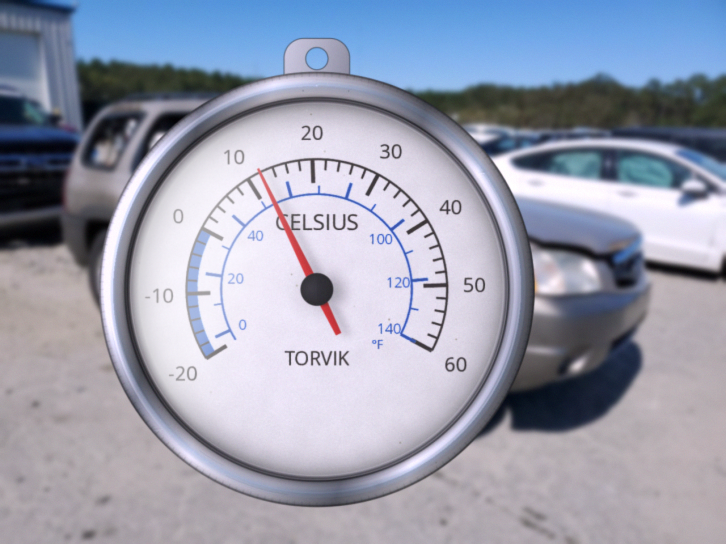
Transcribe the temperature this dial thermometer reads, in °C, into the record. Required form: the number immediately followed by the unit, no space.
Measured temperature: 12°C
